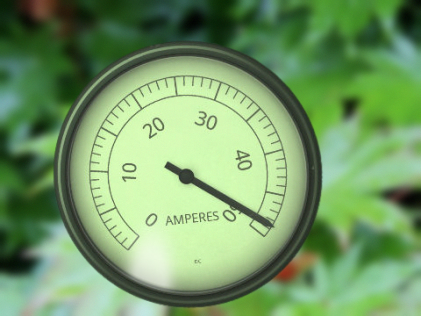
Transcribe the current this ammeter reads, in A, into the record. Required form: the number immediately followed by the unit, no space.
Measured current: 48.5A
